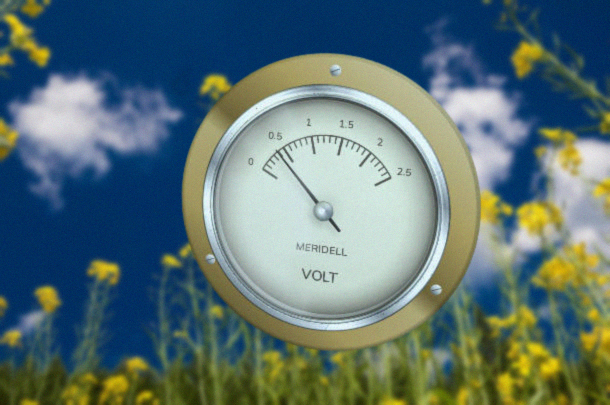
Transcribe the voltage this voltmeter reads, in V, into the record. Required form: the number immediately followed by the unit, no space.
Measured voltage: 0.4V
